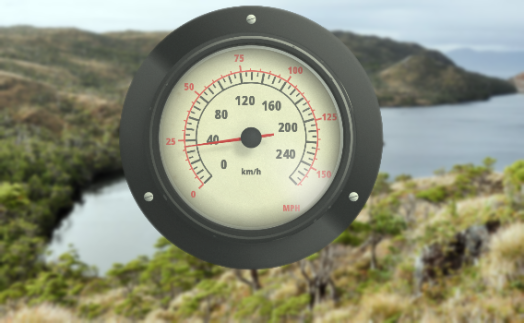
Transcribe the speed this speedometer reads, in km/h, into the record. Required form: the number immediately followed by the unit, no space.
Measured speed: 35km/h
